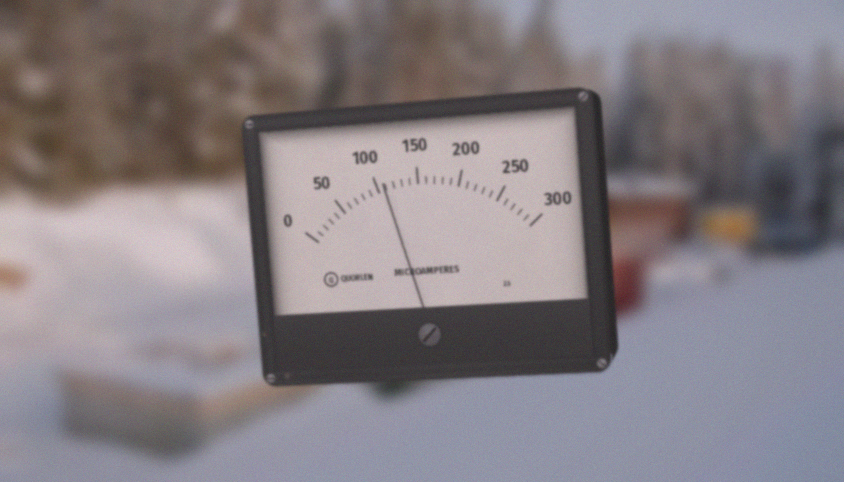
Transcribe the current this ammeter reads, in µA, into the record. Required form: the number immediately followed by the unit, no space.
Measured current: 110µA
